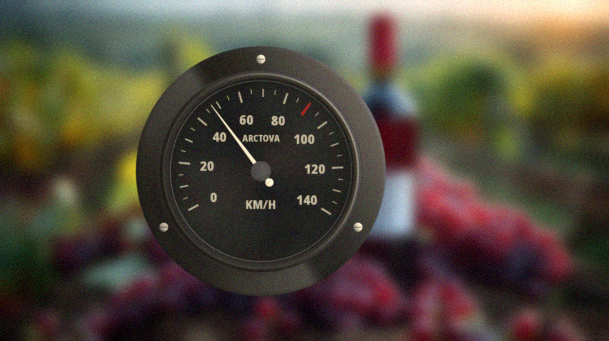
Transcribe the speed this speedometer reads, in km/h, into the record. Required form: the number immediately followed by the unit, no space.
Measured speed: 47.5km/h
